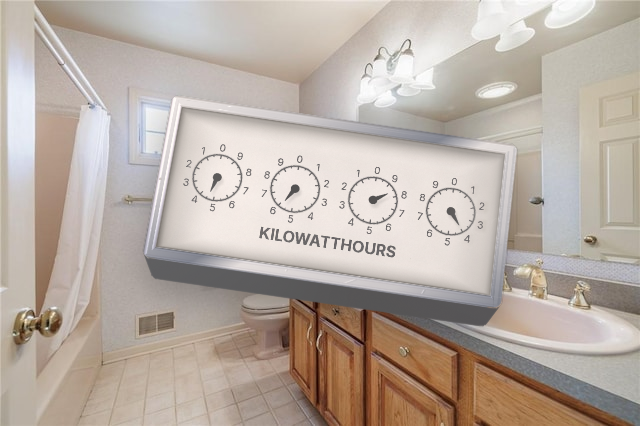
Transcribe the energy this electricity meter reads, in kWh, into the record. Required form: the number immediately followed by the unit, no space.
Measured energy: 4584kWh
